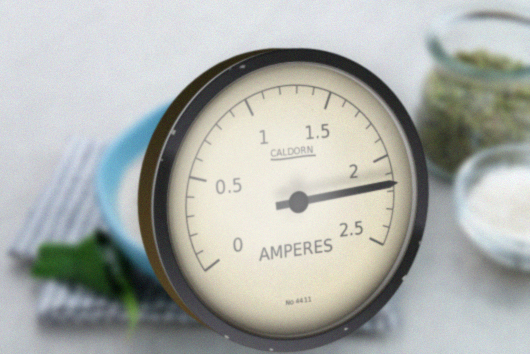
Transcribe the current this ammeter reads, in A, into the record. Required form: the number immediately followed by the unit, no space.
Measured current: 2.15A
